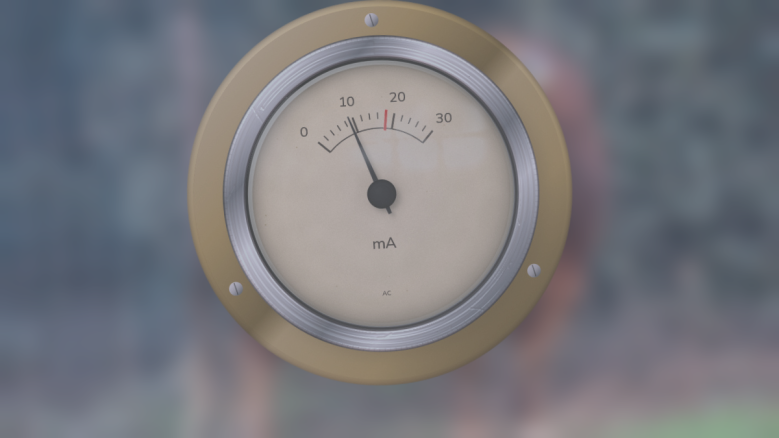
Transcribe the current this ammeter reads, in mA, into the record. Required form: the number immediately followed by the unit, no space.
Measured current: 9mA
